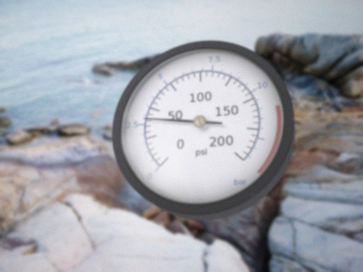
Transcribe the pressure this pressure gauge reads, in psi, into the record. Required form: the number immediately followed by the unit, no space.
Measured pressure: 40psi
